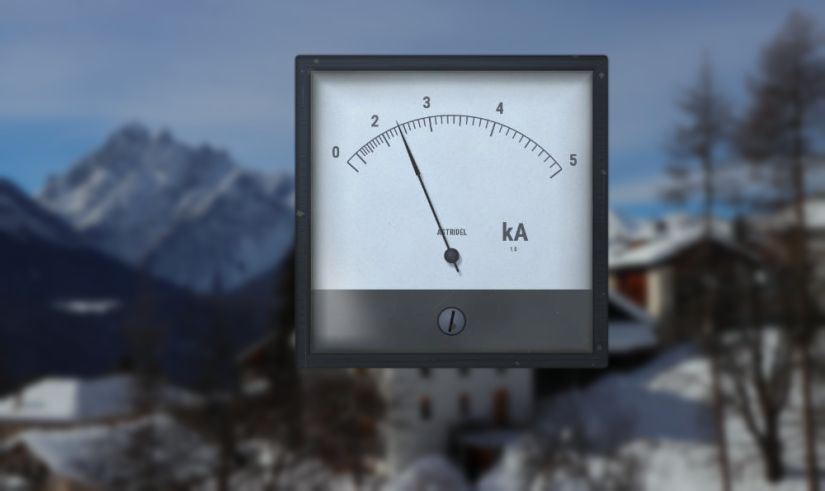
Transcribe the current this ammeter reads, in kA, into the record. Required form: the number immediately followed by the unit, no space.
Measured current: 2.4kA
